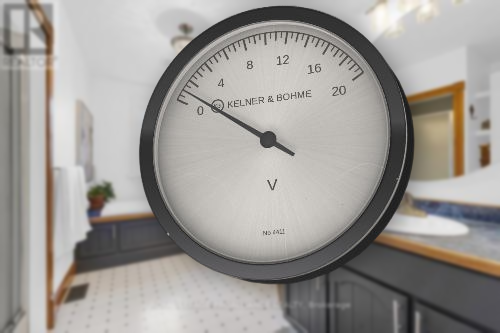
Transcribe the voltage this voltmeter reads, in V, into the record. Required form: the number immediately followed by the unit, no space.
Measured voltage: 1V
